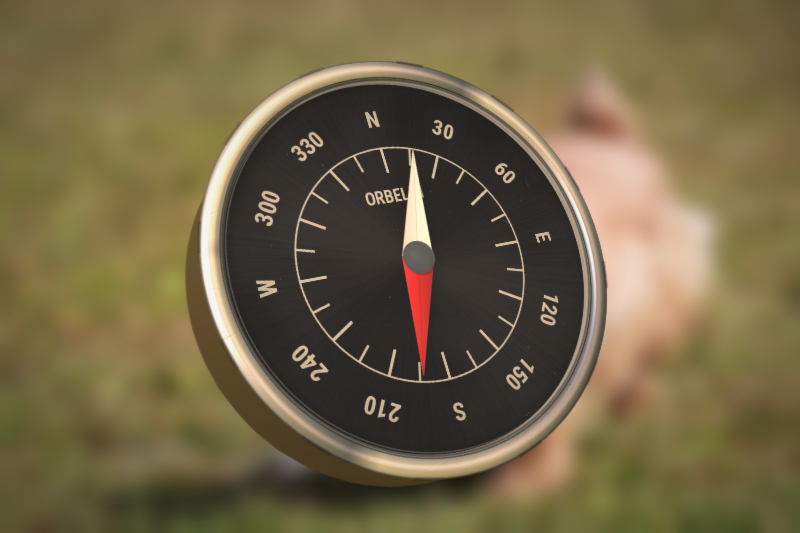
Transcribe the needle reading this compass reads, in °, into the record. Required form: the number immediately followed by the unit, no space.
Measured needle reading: 195°
